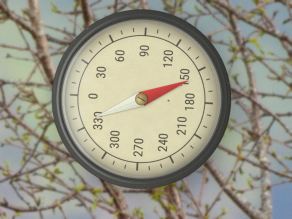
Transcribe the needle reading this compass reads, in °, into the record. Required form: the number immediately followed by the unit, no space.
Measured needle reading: 155°
